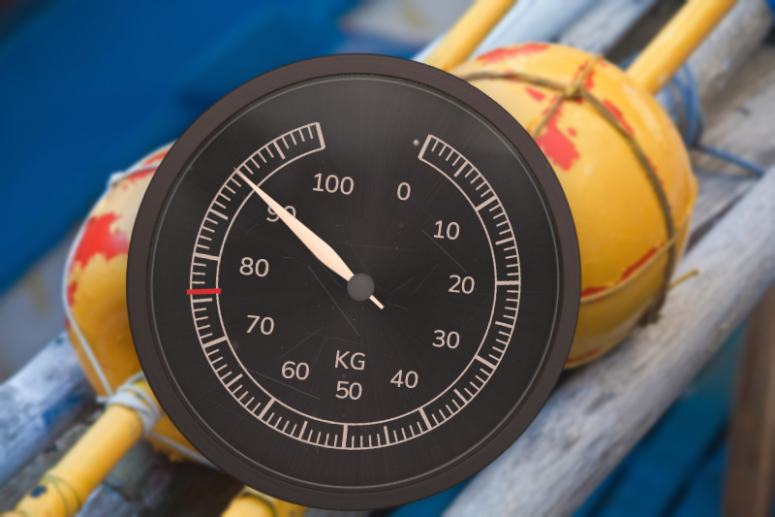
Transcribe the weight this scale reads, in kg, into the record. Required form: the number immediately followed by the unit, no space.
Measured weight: 90kg
